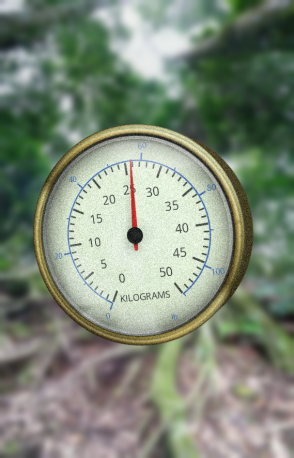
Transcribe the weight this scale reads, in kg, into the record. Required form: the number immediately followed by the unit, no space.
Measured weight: 26kg
